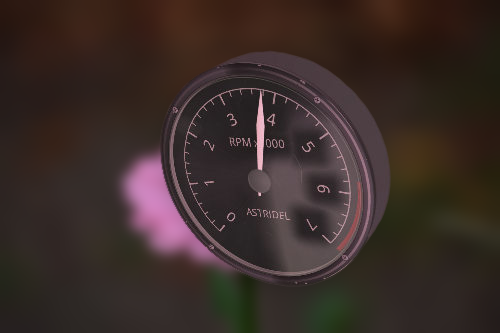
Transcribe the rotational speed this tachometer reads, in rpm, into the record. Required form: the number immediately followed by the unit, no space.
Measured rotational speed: 3800rpm
